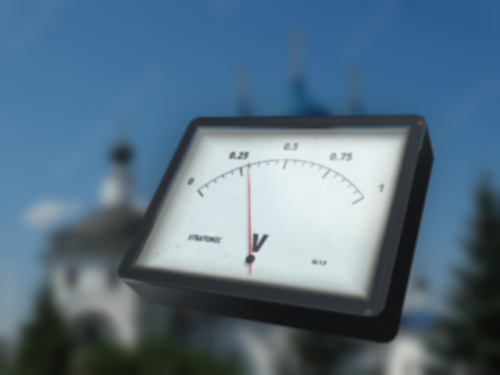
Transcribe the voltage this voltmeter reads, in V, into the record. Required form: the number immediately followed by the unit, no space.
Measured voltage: 0.3V
